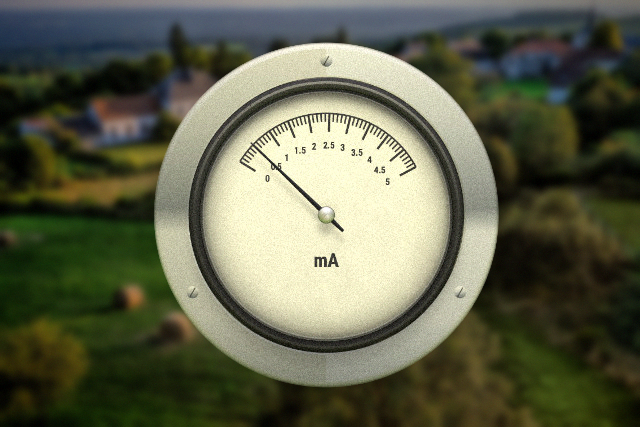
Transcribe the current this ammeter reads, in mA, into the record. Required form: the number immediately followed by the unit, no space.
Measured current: 0.5mA
